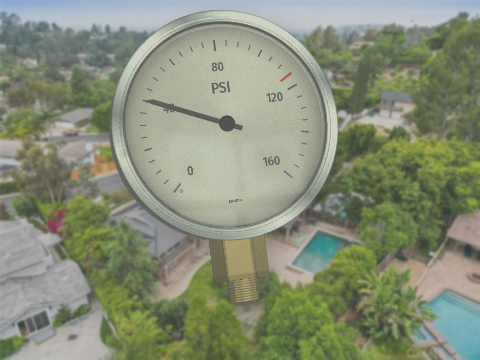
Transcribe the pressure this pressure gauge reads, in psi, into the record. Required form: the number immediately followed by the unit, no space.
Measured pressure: 40psi
